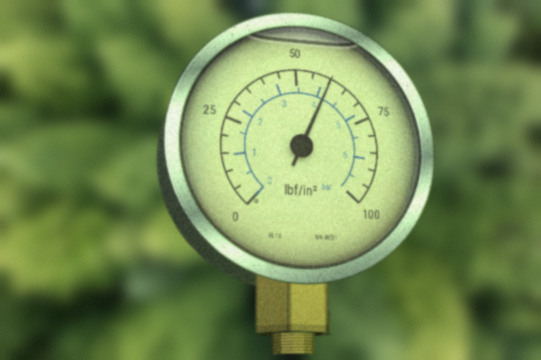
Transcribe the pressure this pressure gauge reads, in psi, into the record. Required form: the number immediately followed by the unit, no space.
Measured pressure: 60psi
